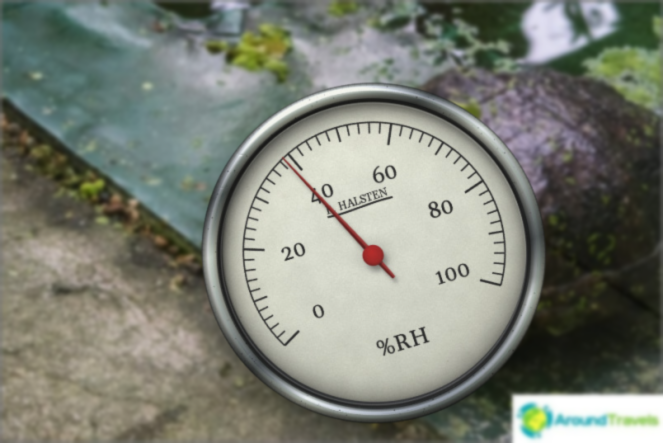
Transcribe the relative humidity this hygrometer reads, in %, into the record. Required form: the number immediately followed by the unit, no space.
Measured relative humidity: 39%
